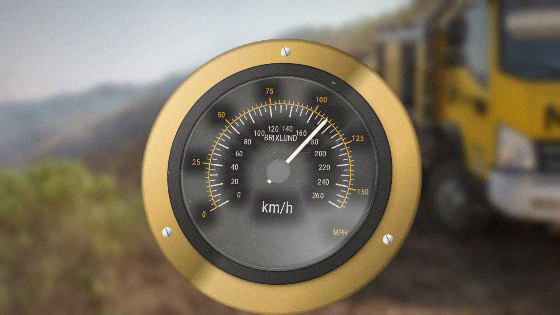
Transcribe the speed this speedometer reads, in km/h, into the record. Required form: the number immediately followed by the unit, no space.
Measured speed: 175km/h
